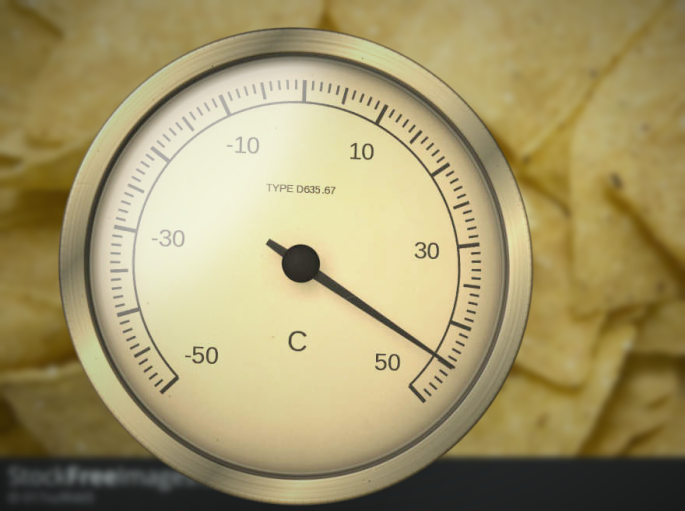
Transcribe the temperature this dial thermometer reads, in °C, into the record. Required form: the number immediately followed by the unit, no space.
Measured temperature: 45°C
